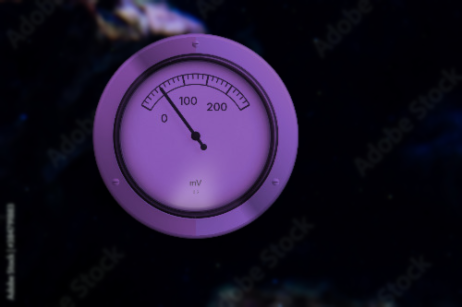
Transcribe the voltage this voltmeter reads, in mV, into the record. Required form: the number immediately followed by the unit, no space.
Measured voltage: 50mV
